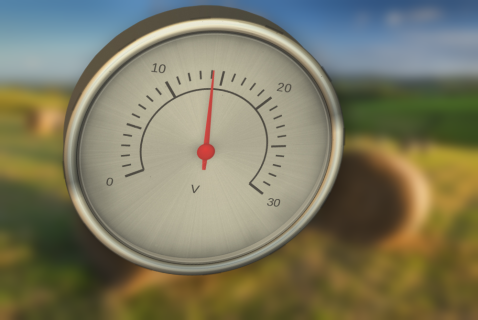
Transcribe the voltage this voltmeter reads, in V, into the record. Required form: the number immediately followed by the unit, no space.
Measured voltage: 14V
